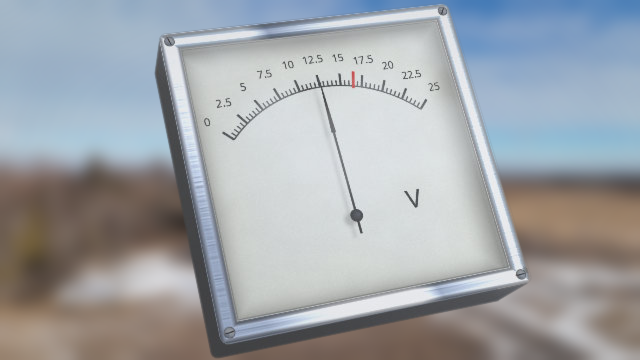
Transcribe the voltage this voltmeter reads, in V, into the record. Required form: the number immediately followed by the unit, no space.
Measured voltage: 12.5V
